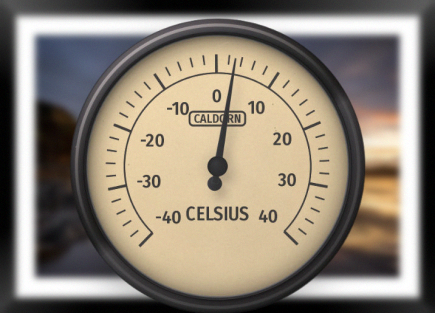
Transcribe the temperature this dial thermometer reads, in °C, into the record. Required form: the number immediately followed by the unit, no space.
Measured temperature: 3°C
